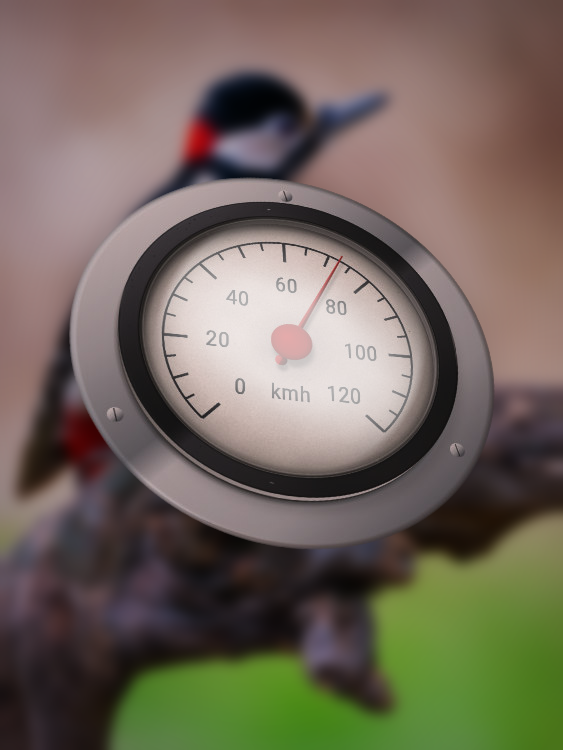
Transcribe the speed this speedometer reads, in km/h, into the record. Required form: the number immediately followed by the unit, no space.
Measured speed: 72.5km/h
